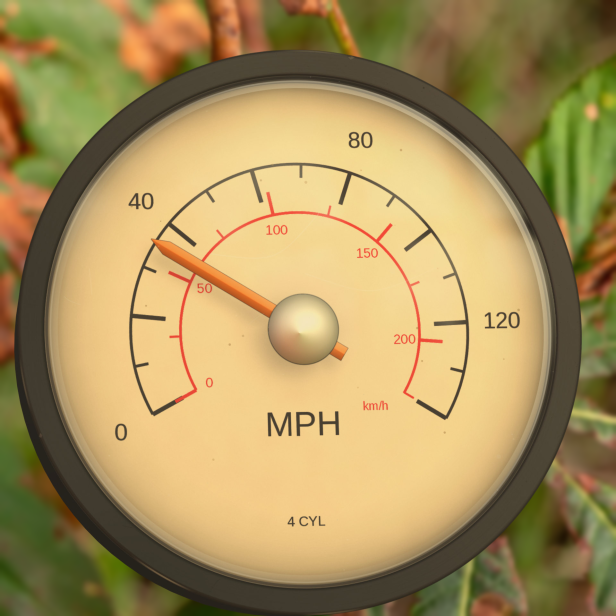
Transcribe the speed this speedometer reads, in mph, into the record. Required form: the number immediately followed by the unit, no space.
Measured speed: 35mph
